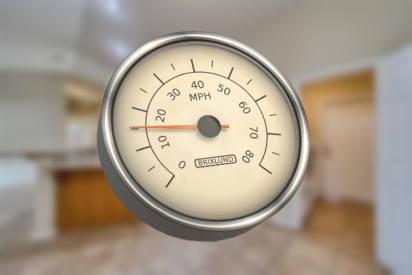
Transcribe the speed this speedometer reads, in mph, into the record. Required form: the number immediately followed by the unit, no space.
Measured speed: 15mph
